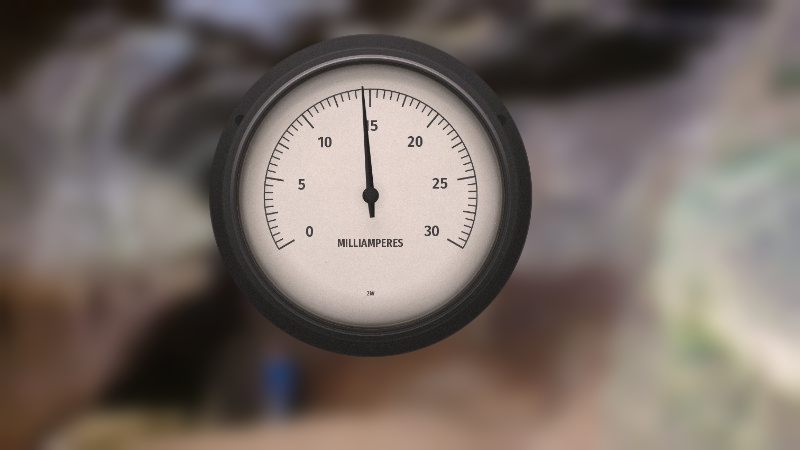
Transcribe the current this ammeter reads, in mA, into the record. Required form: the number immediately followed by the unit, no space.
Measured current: 14.5mA
